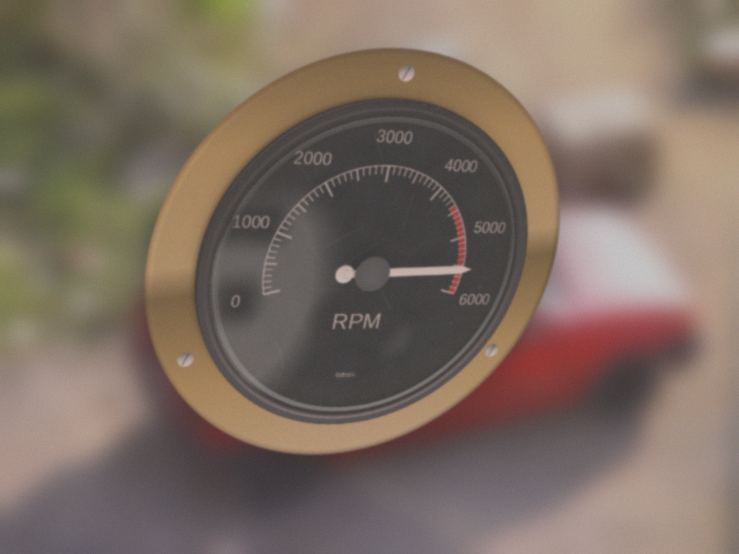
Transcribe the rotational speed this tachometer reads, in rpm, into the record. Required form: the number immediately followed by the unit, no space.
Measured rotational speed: 5500rpm
